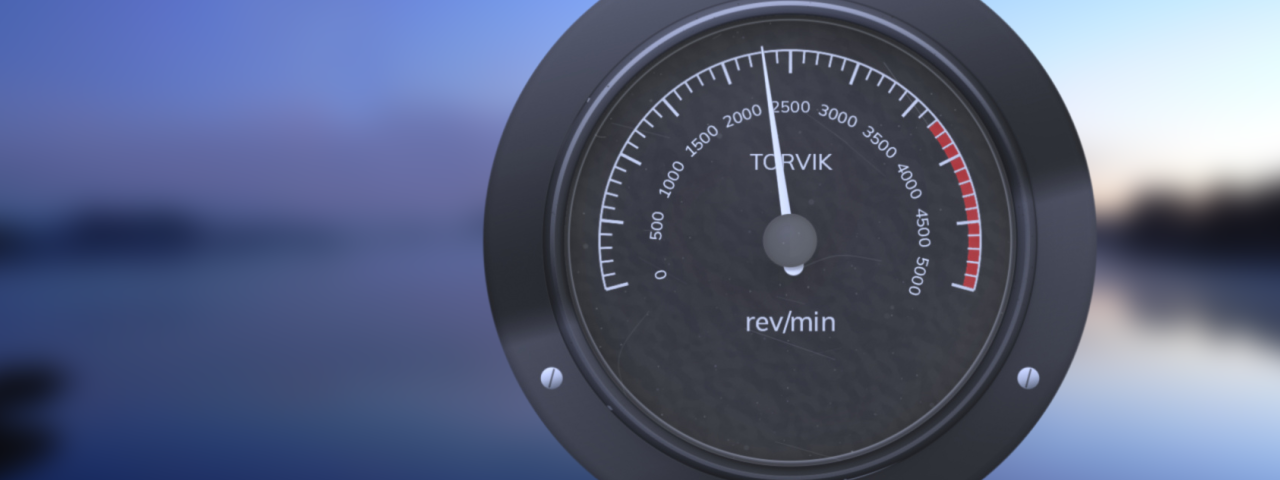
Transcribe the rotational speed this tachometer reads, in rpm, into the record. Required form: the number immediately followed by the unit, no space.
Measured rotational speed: 2300rpm
